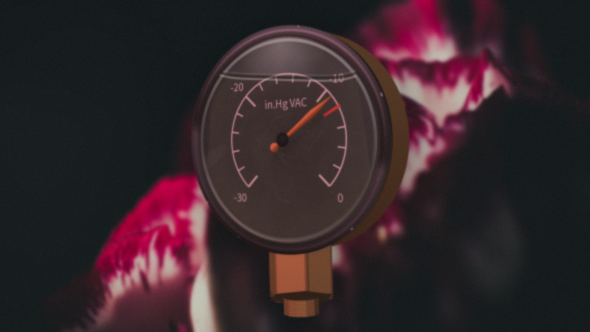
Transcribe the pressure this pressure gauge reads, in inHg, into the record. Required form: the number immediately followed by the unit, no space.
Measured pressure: -9inHg
